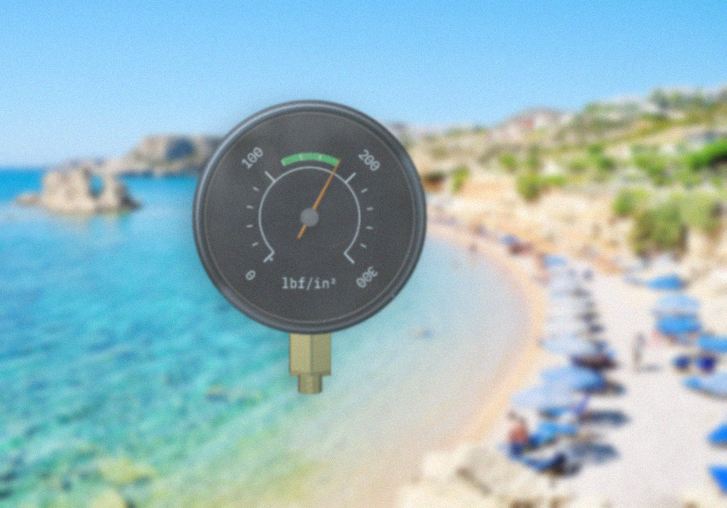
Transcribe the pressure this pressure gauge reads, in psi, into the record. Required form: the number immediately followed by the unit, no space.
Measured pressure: 180psi
